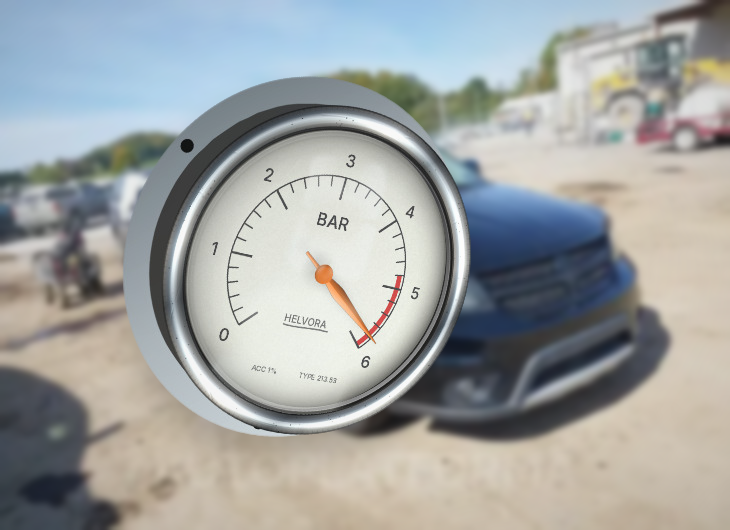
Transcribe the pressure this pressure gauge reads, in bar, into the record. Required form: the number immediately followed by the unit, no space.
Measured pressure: 5.8bar
